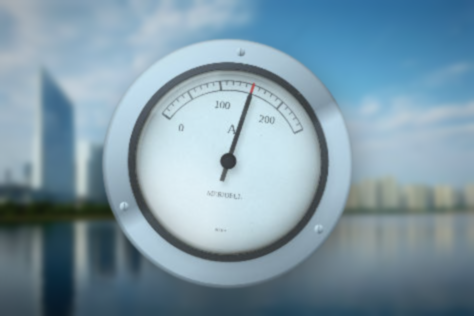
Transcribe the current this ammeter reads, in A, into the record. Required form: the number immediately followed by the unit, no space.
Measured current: 150A
